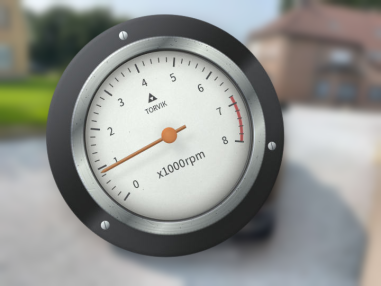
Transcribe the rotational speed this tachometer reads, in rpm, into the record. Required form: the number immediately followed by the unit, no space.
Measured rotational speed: 900rpm
